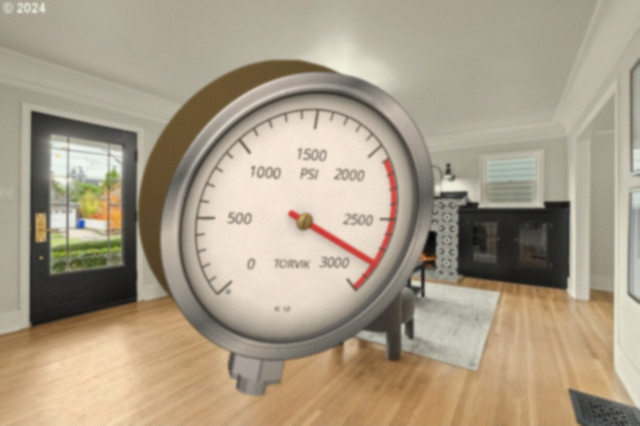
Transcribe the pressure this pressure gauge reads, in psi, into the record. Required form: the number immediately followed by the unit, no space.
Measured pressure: 2800psi
